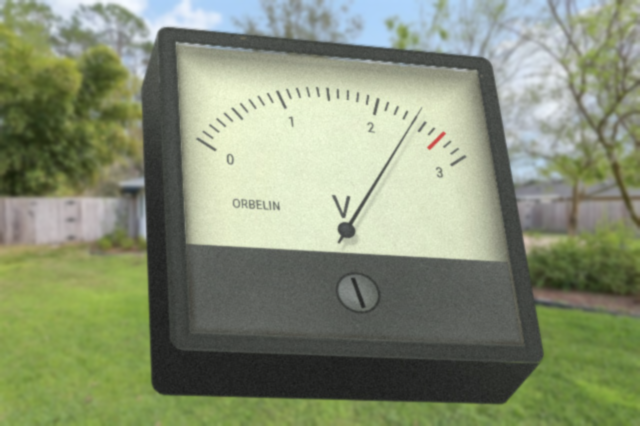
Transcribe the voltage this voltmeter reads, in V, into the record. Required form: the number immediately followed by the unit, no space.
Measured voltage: 2.4V
